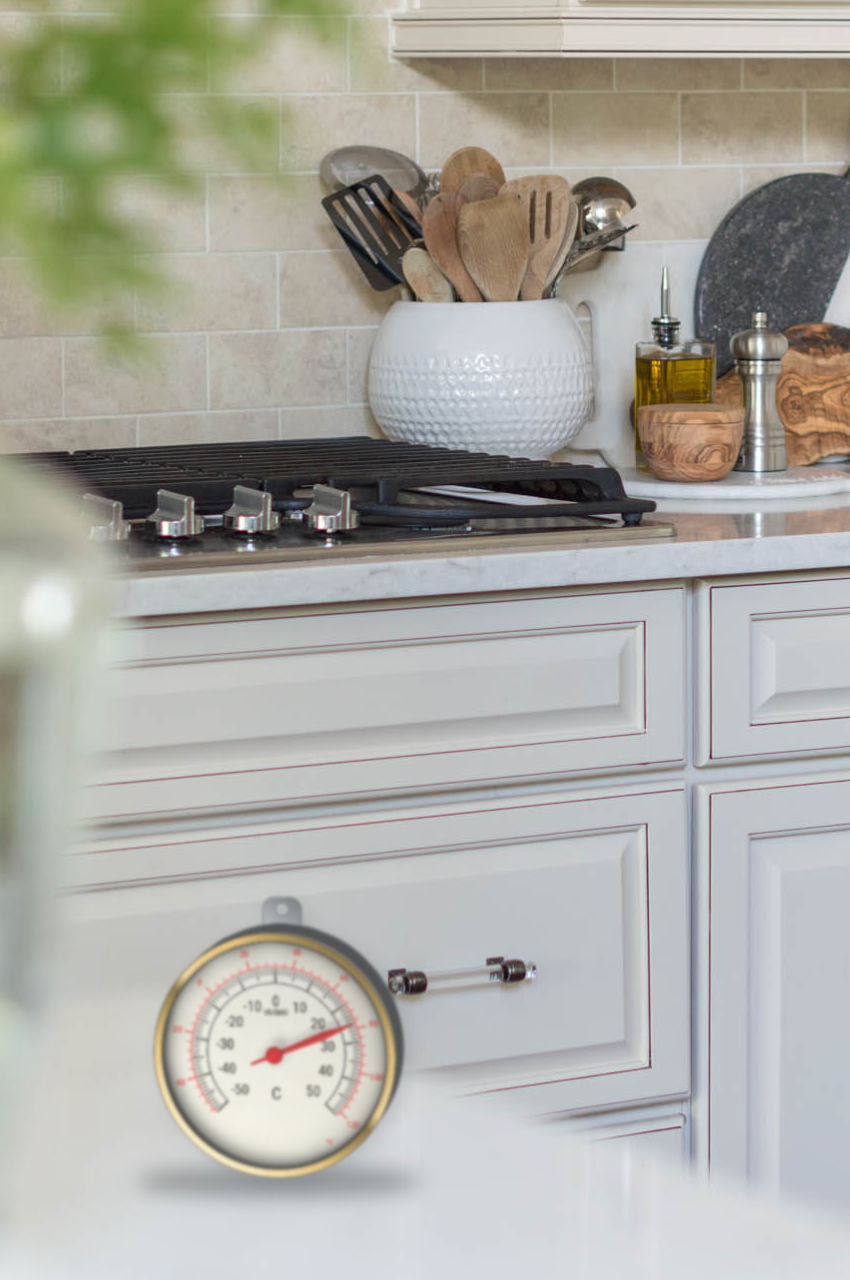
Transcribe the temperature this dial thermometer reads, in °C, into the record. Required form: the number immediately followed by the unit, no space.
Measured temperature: 25°C
